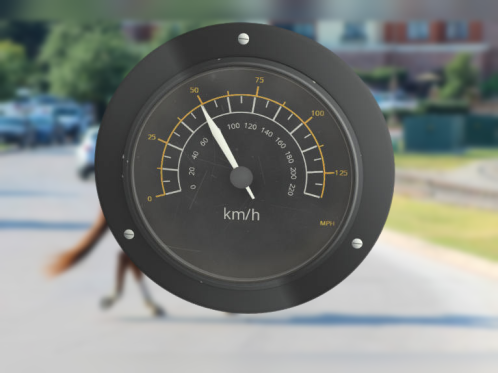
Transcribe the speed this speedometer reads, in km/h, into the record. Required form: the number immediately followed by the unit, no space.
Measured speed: 80km/h
